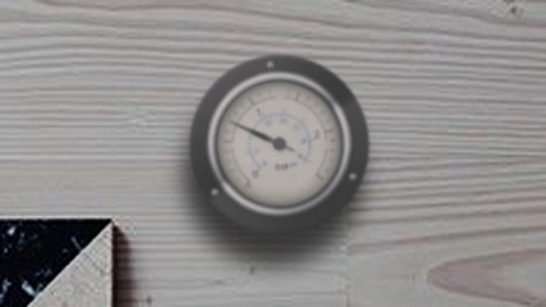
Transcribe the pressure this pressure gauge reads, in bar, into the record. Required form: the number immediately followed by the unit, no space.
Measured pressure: 0.7bar
